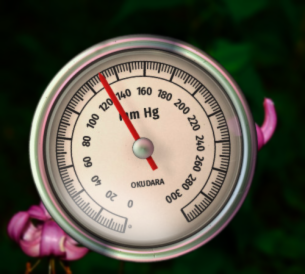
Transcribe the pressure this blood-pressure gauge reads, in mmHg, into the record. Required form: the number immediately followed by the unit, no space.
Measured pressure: 130mmHg
